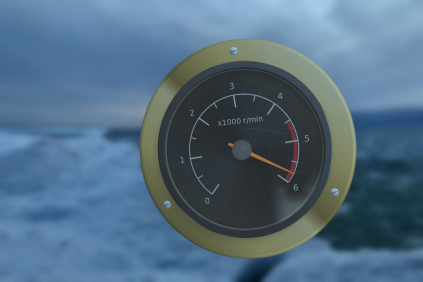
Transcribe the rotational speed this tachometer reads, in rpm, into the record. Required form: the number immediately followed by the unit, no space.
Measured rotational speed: 5750rpm
